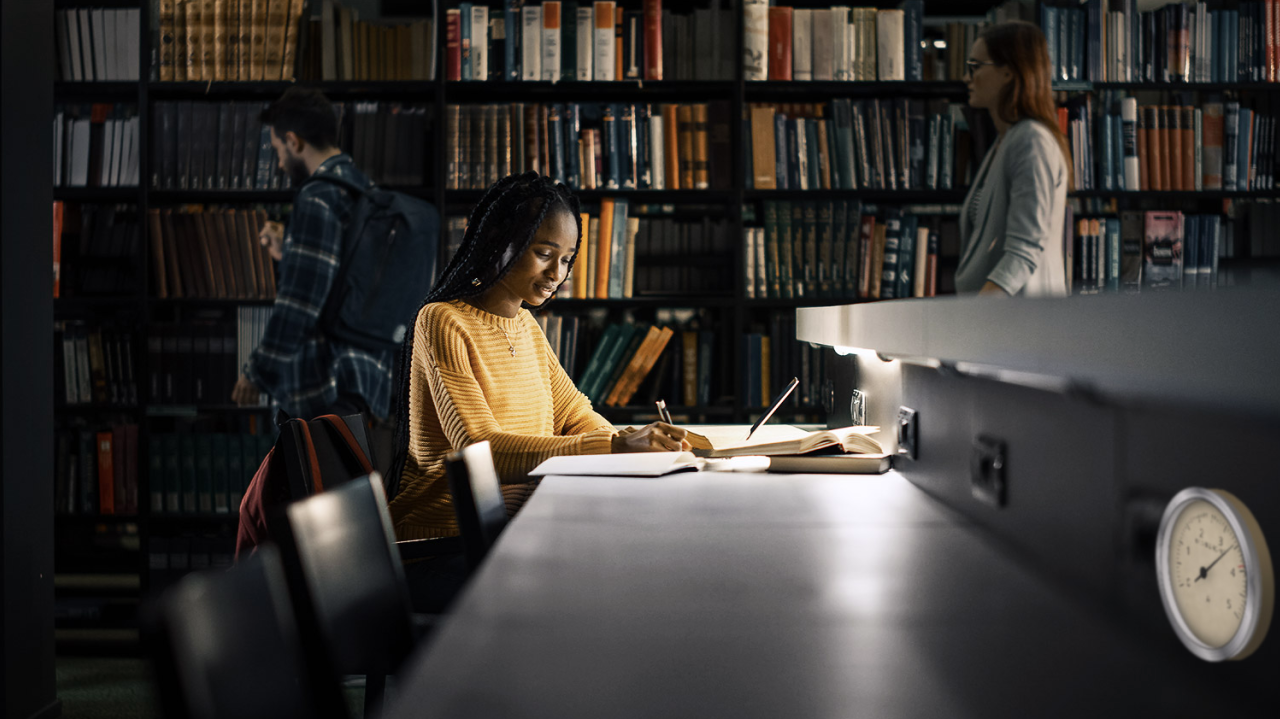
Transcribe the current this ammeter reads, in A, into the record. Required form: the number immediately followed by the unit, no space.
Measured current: 3.5A
